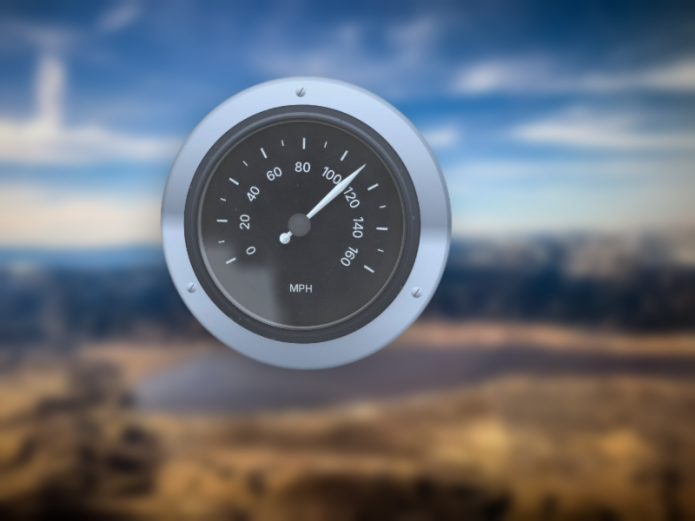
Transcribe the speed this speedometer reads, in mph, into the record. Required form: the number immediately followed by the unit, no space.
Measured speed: 110mph
